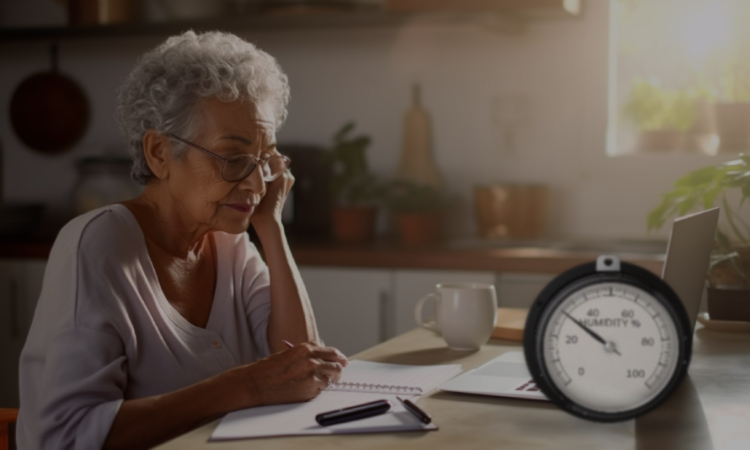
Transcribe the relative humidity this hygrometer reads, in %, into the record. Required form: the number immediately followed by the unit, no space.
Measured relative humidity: 30%
